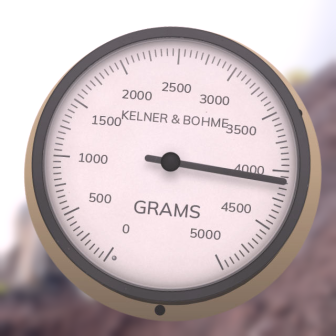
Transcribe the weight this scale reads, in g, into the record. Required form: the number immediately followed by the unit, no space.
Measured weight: 4100g
